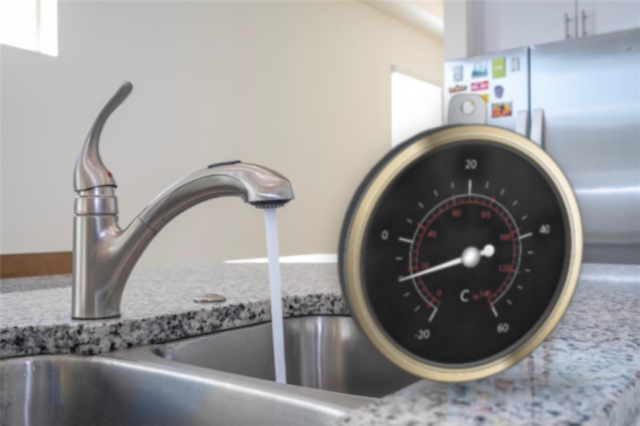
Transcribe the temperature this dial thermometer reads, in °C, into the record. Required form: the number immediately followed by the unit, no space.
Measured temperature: -8°C
